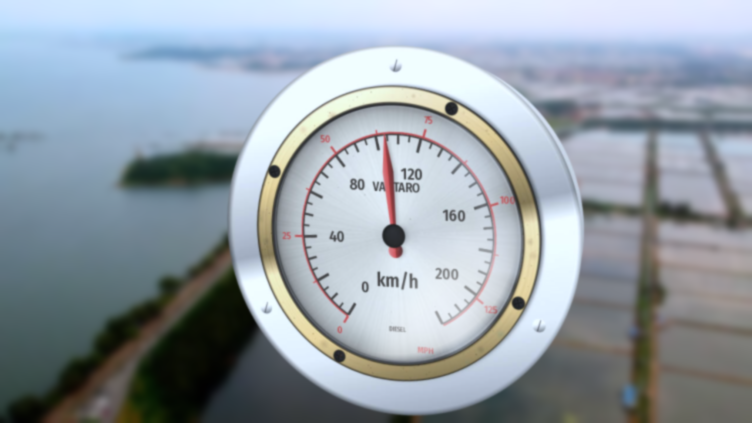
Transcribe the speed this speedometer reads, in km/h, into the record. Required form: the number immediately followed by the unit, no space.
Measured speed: 105km/h
